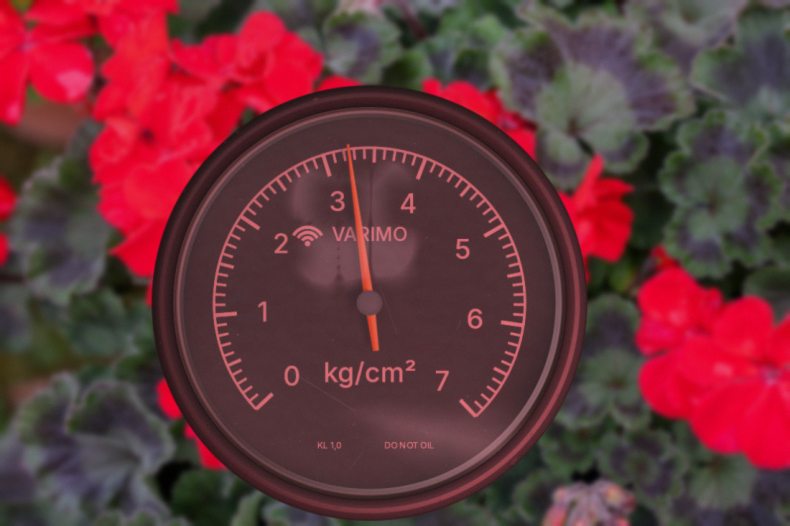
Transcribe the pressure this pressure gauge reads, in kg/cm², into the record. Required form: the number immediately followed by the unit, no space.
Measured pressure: 3.25kg/cm²
